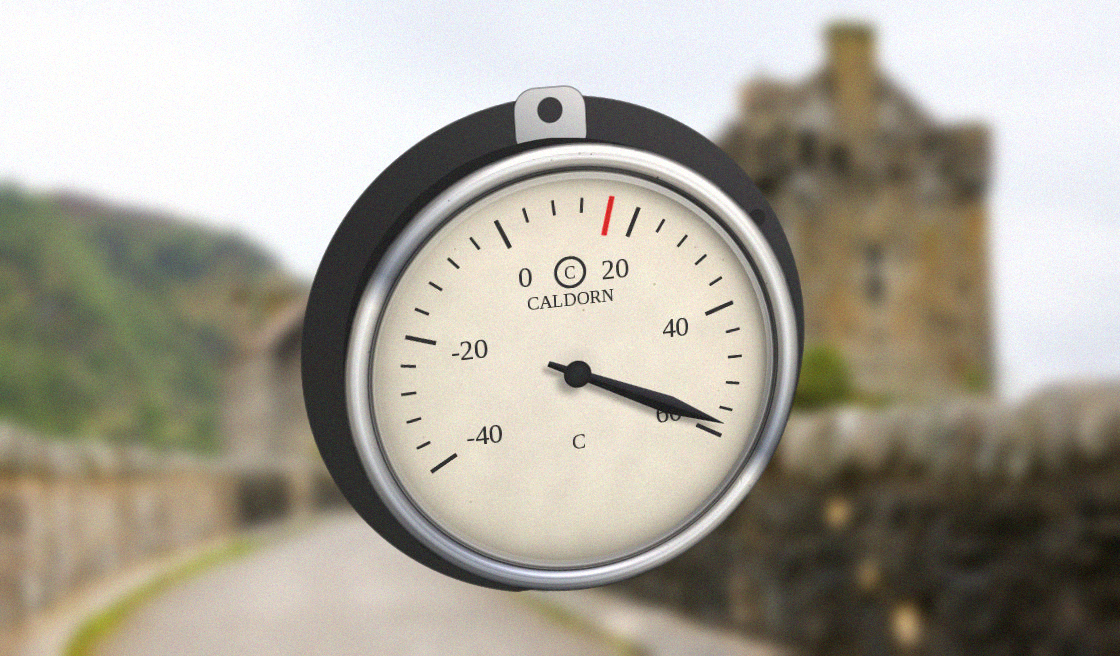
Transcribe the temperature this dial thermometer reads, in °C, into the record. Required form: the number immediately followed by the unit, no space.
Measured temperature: 58°C
